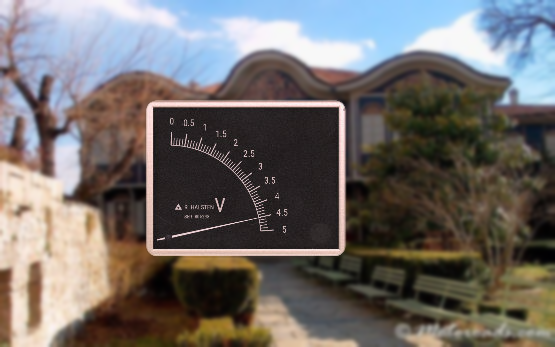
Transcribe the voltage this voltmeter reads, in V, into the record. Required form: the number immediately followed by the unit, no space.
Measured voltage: 4.5V
